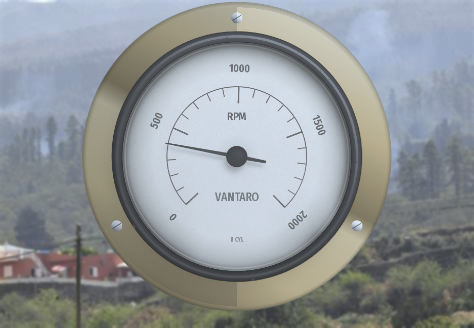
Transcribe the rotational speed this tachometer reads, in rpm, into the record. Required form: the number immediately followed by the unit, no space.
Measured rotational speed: 400rpm
